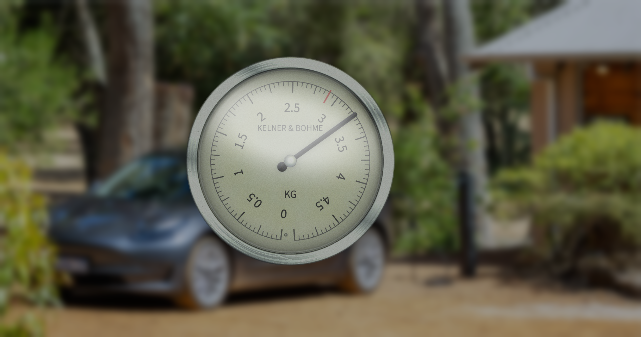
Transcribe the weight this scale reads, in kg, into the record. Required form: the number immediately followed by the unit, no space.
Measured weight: 3.25kg
